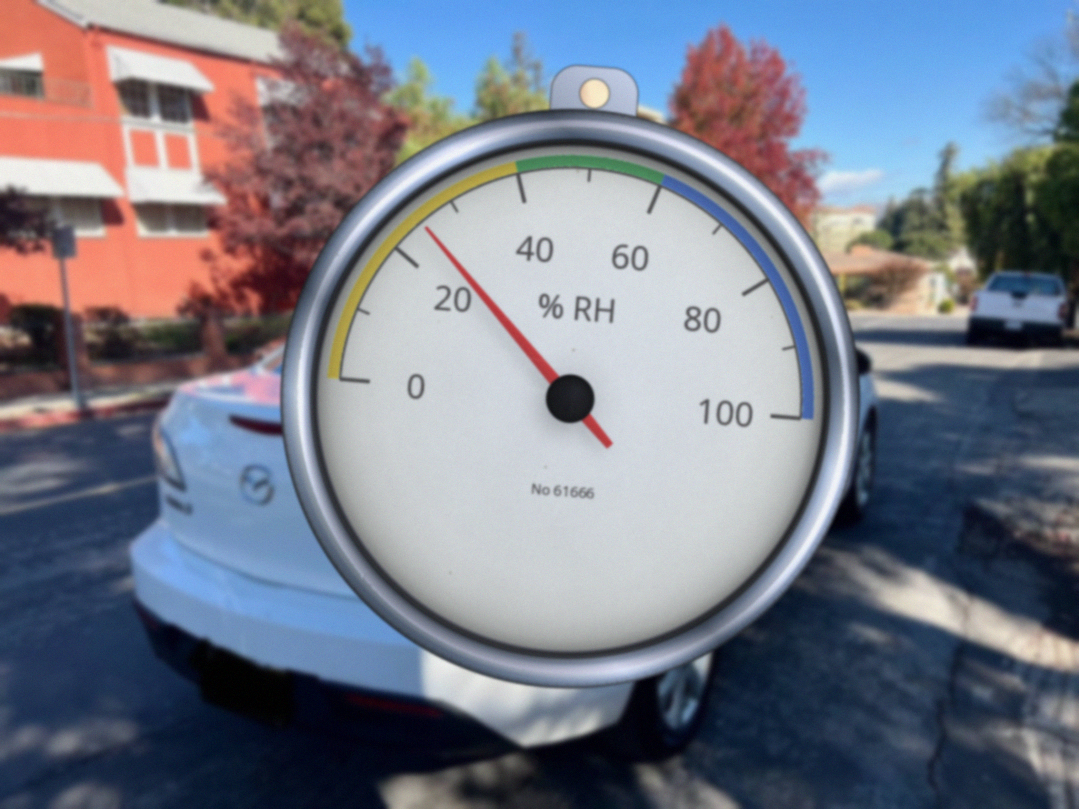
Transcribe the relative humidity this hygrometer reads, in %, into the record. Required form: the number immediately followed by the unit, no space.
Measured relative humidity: 25%
